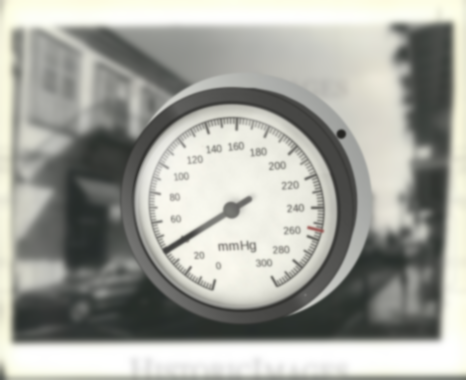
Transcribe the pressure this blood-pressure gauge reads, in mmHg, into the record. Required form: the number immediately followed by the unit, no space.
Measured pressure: 40mmHg
